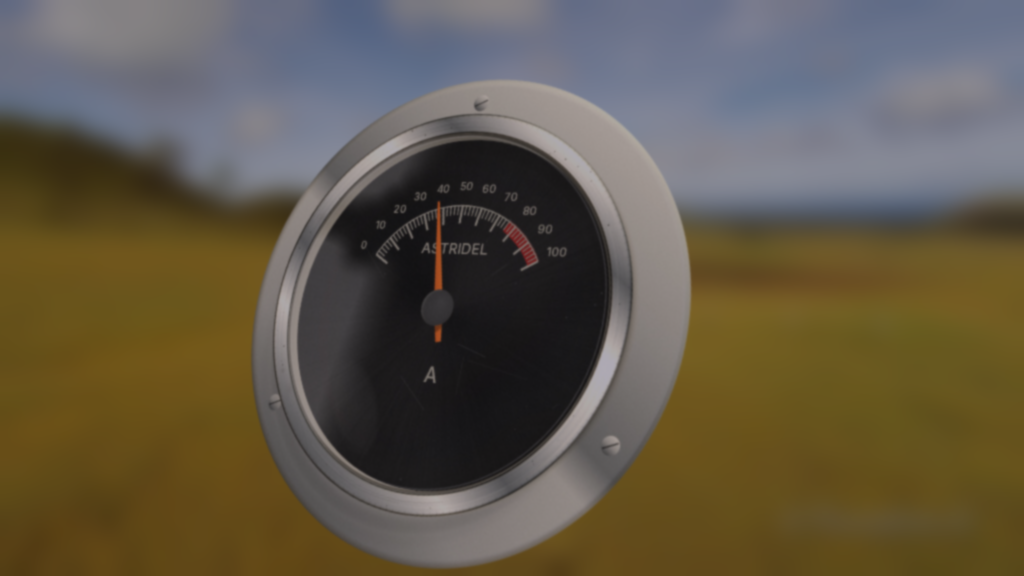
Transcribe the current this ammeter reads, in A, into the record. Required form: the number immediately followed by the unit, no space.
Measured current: 40A
